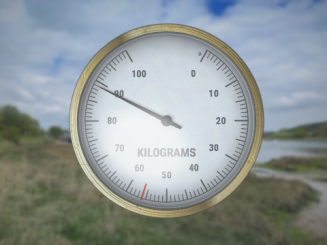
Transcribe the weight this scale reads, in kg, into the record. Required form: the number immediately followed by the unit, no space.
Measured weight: 89kg
